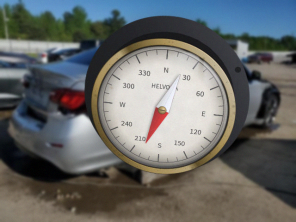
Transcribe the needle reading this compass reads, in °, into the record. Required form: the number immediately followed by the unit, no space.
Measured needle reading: 200°
